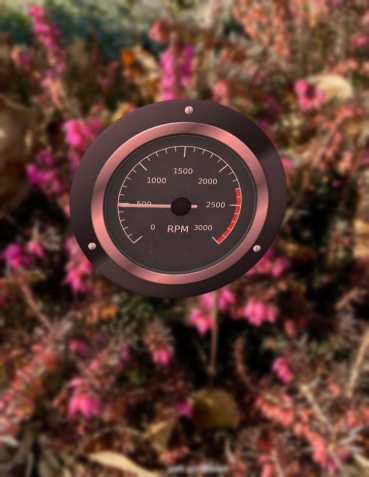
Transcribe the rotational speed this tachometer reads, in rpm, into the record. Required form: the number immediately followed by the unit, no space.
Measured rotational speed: 500rpm
